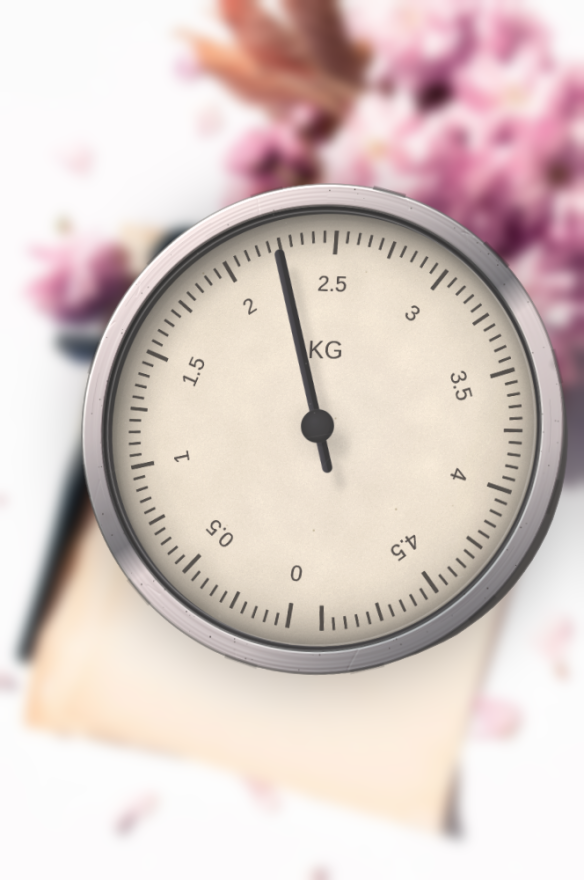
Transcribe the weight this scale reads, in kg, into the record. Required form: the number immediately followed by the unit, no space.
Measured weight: 2.25kg
